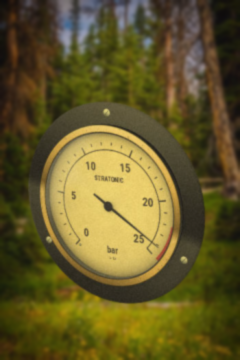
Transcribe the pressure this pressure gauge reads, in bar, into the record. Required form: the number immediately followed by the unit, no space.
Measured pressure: 24bar
